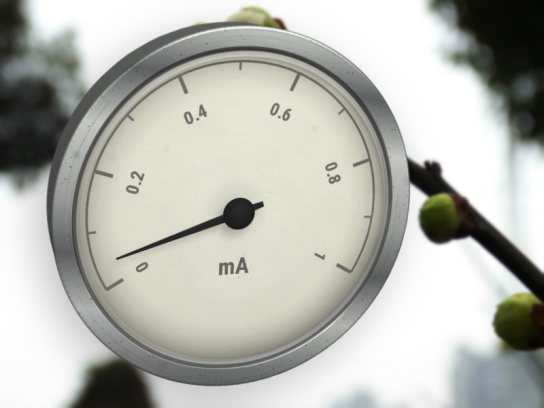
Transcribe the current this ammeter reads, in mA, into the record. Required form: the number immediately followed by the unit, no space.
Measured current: 0.05mA
